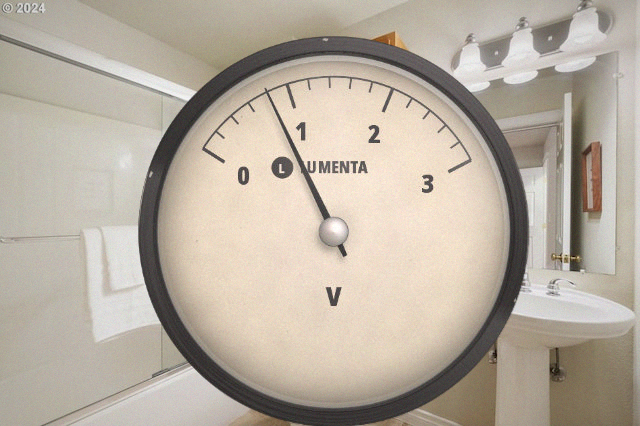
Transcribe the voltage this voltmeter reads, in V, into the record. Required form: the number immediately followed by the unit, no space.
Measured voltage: 0.8V
